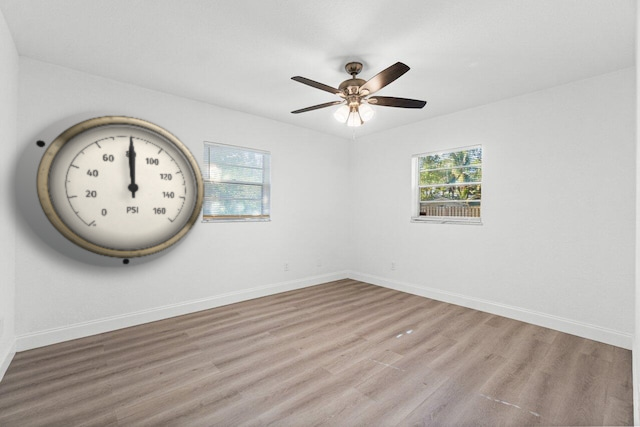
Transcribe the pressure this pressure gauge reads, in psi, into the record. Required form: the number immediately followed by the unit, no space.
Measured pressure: 80psi
